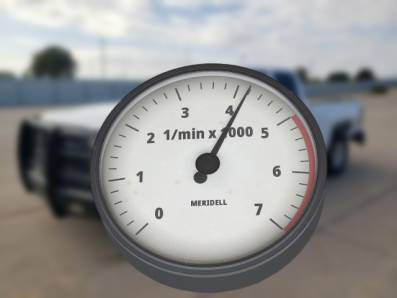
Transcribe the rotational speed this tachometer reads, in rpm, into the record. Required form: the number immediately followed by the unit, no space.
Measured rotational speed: 4200rpm
